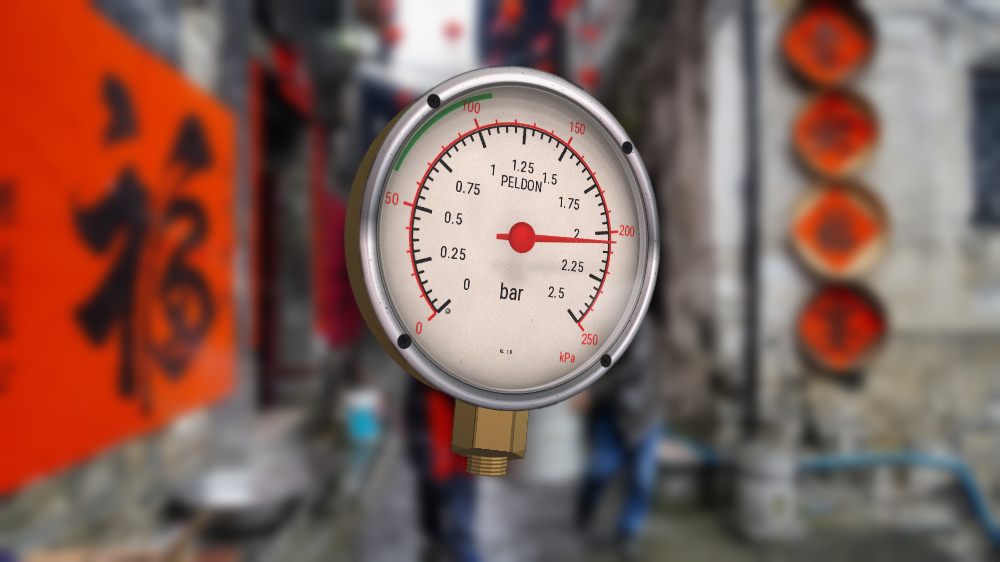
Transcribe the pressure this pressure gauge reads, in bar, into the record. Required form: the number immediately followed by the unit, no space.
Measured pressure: 2.05bar
